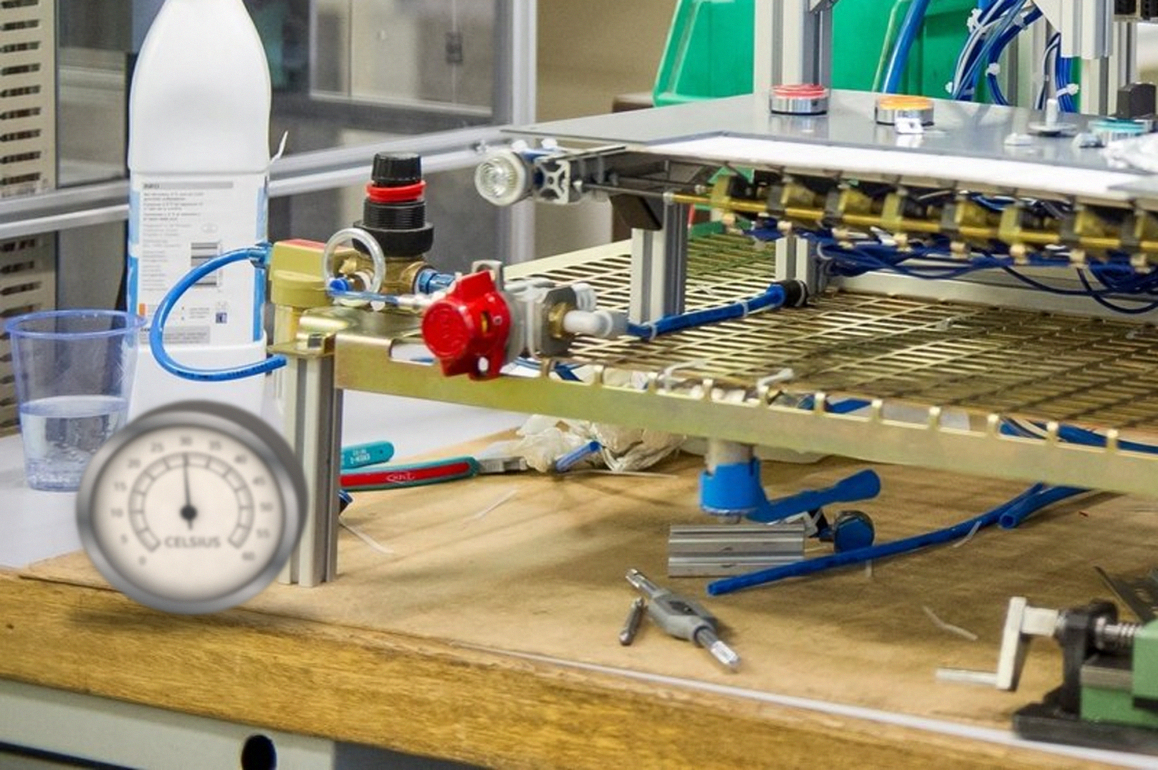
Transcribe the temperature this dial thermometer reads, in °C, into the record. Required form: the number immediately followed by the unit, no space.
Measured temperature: 30°C
